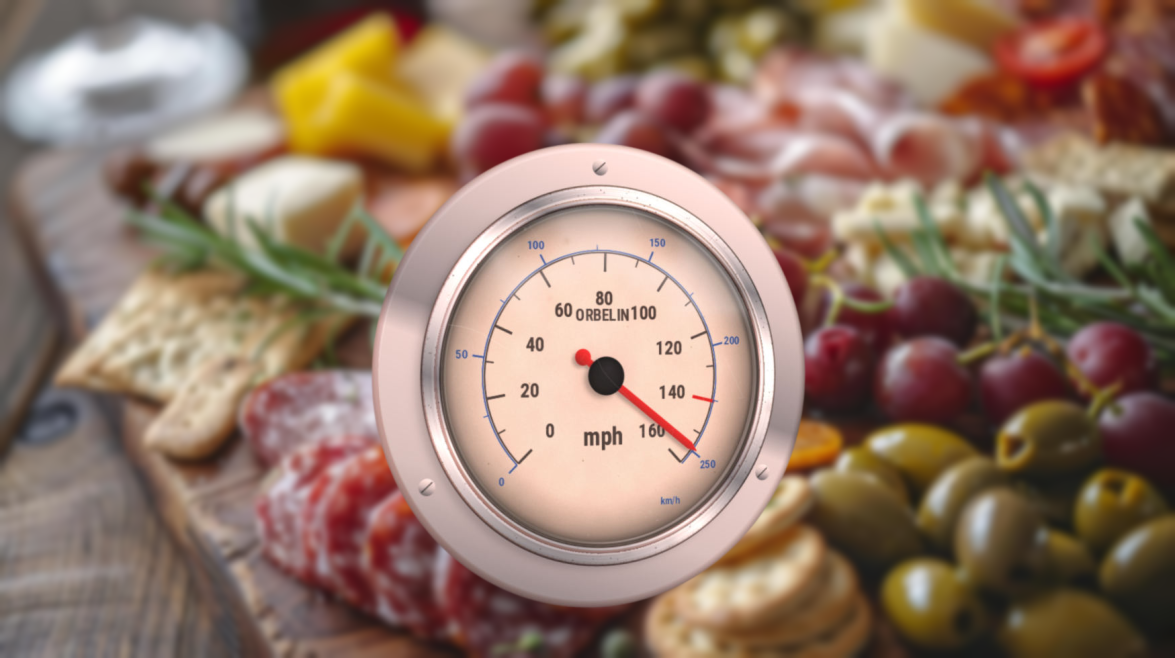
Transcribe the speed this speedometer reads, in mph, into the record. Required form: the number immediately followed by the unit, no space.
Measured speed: 155mph
